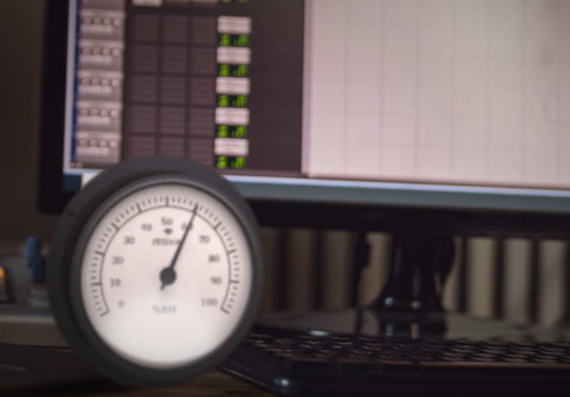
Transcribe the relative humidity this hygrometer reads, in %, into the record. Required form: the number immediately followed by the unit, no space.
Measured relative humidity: 60%
